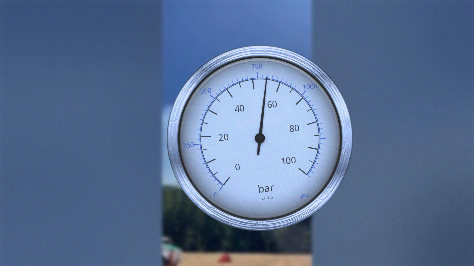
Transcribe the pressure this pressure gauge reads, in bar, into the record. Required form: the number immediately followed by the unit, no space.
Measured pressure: 55bar
